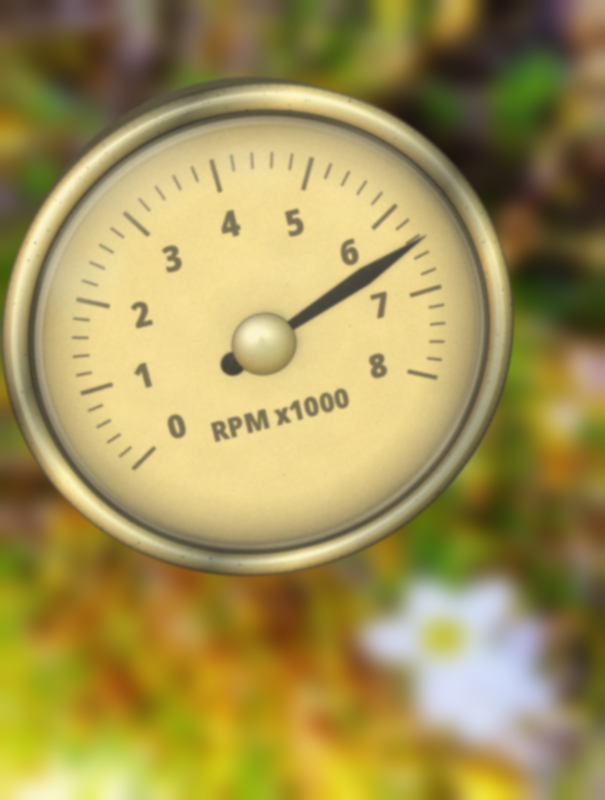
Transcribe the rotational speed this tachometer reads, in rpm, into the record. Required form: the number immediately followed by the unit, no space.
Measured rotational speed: 6400rpm
